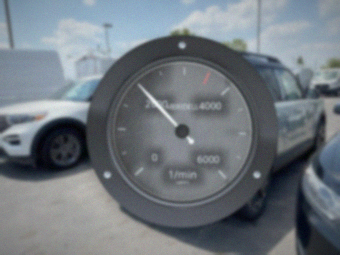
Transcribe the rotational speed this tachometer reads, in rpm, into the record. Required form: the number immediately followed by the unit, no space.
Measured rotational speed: 2000rpm
